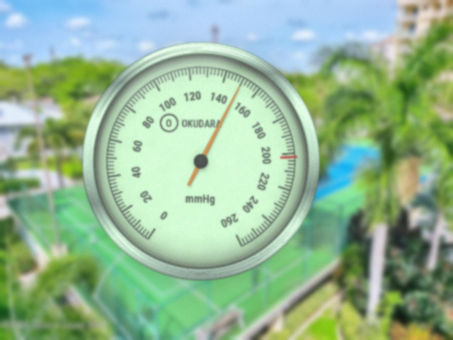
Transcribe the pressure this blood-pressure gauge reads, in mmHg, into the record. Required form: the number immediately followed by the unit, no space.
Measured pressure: 150mmHg
